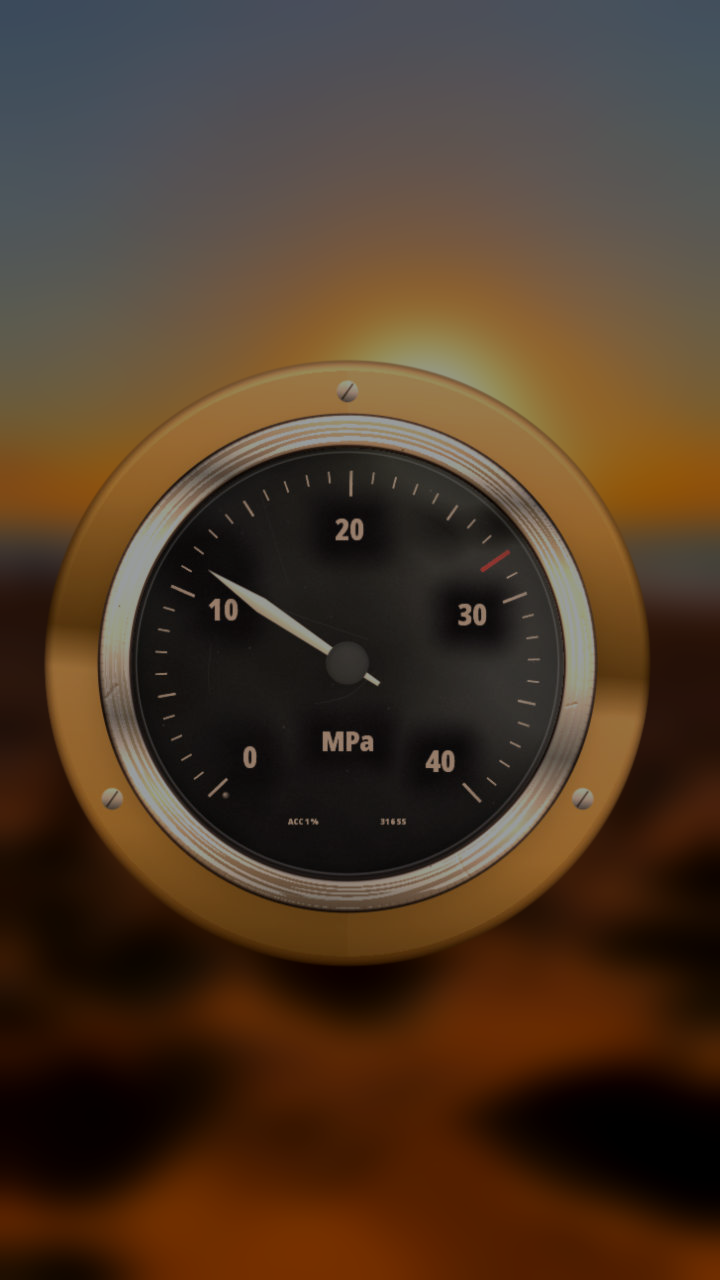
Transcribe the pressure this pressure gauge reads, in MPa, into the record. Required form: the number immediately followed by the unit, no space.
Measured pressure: 11.5MPa
